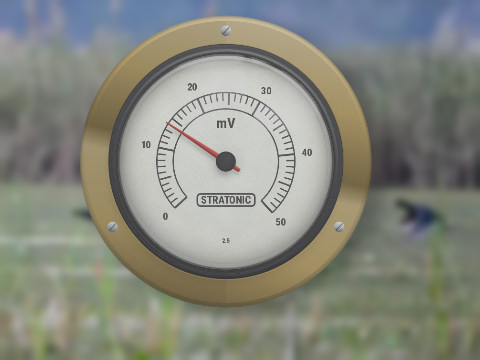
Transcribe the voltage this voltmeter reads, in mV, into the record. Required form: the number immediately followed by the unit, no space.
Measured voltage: 14mV
